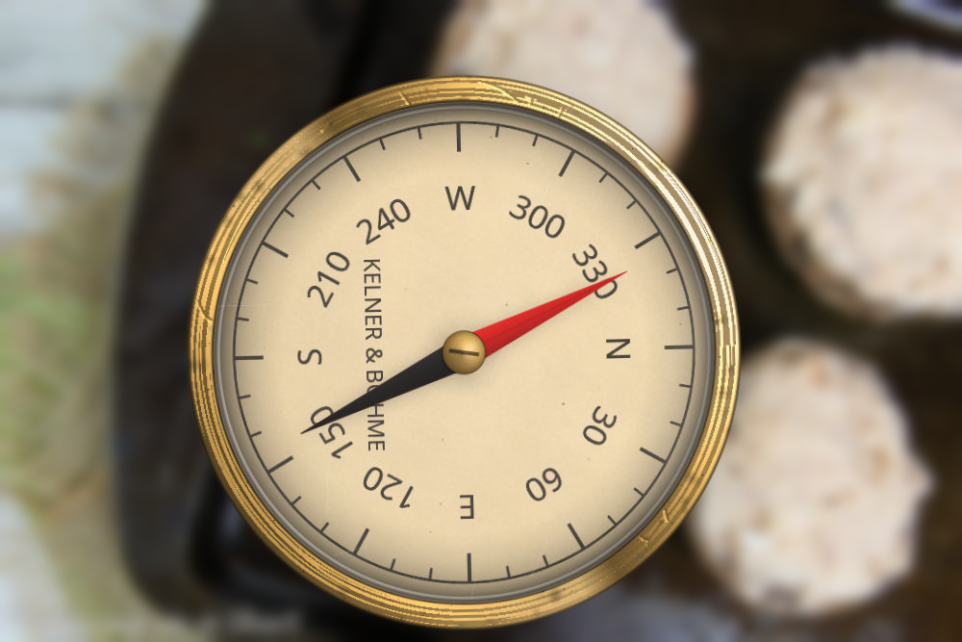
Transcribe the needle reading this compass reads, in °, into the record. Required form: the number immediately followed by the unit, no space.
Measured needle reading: 335°
